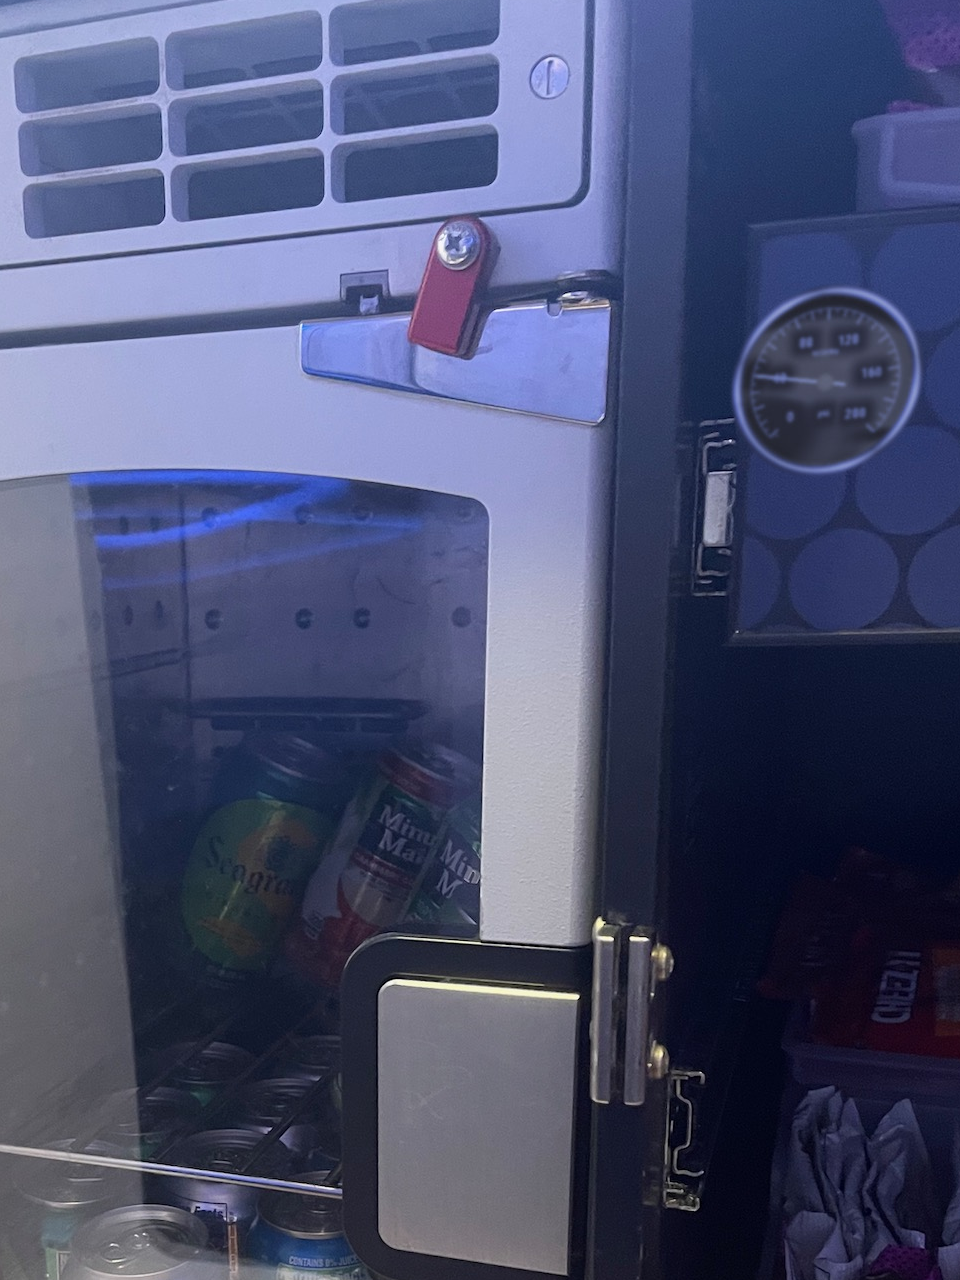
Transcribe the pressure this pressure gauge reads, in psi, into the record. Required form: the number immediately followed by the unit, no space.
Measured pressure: 40psi
